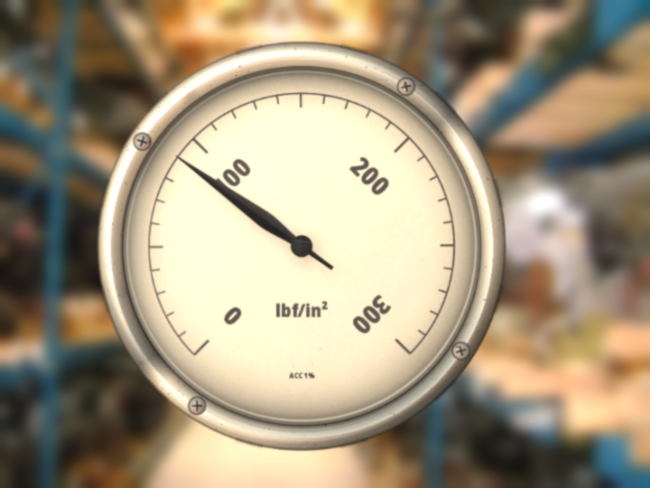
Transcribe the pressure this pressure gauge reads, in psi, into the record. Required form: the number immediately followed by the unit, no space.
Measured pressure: 90psi
